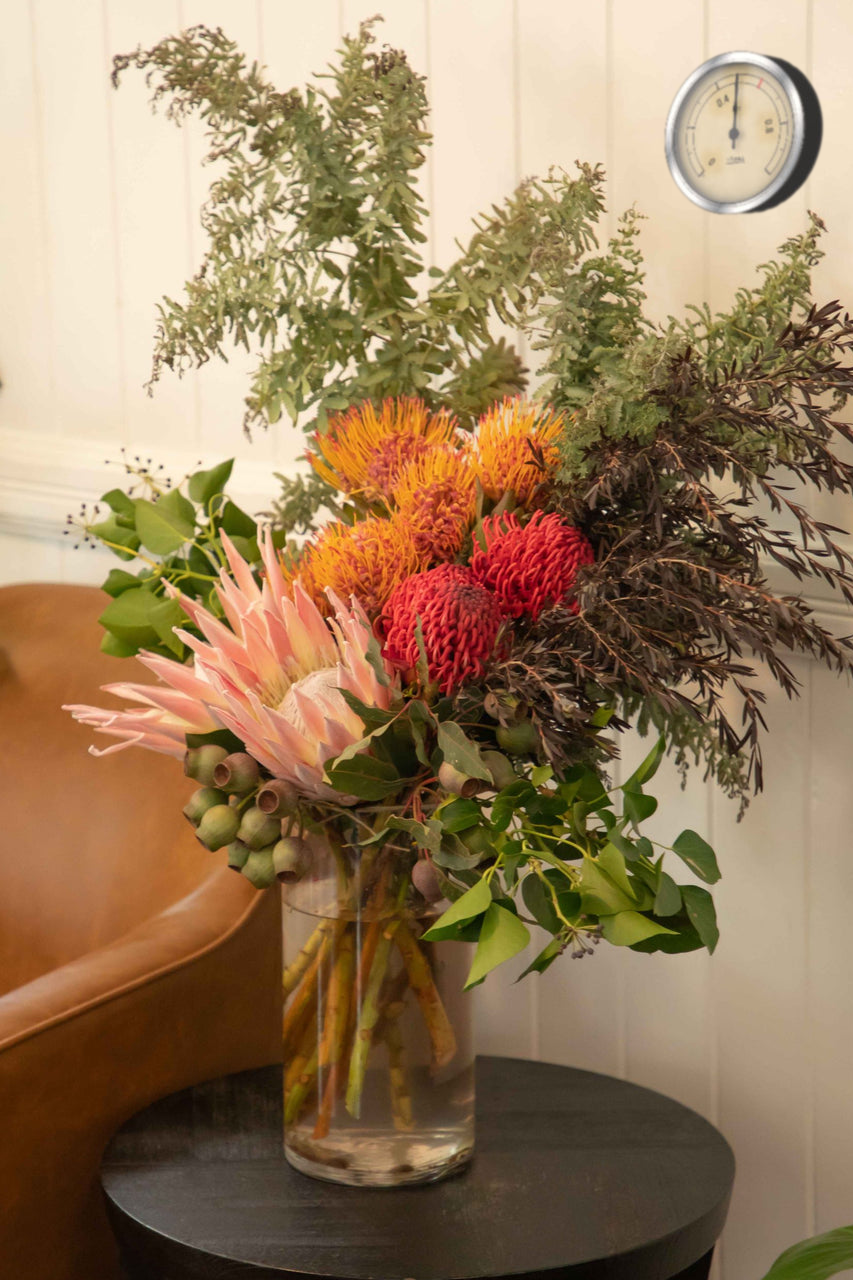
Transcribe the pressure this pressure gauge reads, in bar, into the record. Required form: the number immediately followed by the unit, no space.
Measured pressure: 0.5bar
